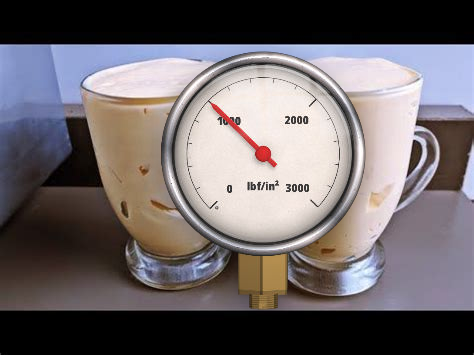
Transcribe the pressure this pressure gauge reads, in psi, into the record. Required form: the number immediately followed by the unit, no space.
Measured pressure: 1000psi
